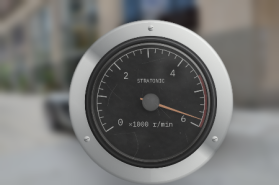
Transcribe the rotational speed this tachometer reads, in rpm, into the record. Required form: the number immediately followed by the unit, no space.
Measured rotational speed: 5800rpm
